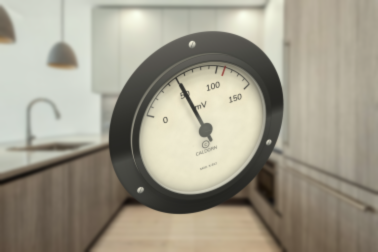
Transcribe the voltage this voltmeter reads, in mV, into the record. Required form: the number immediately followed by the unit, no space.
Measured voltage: 50mV
